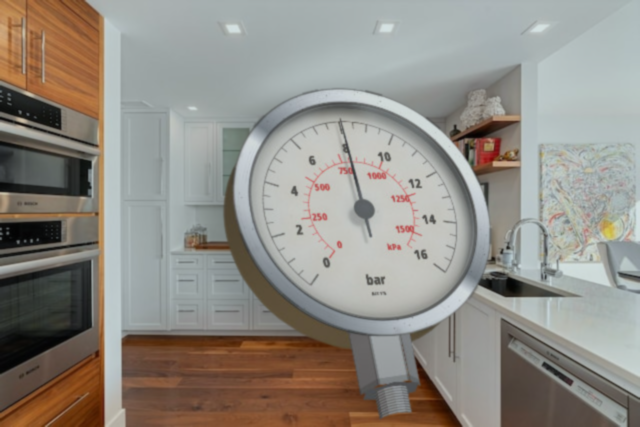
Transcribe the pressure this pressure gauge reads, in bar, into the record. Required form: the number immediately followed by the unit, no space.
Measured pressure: 8bar
